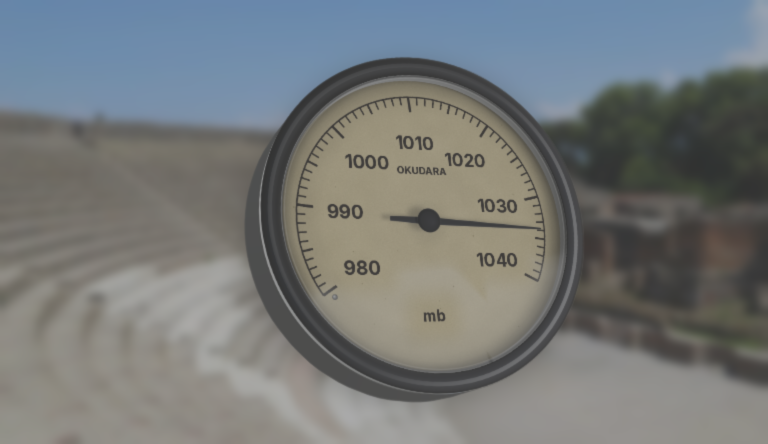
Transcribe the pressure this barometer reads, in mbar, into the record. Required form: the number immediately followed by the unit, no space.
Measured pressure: 1034mbar
